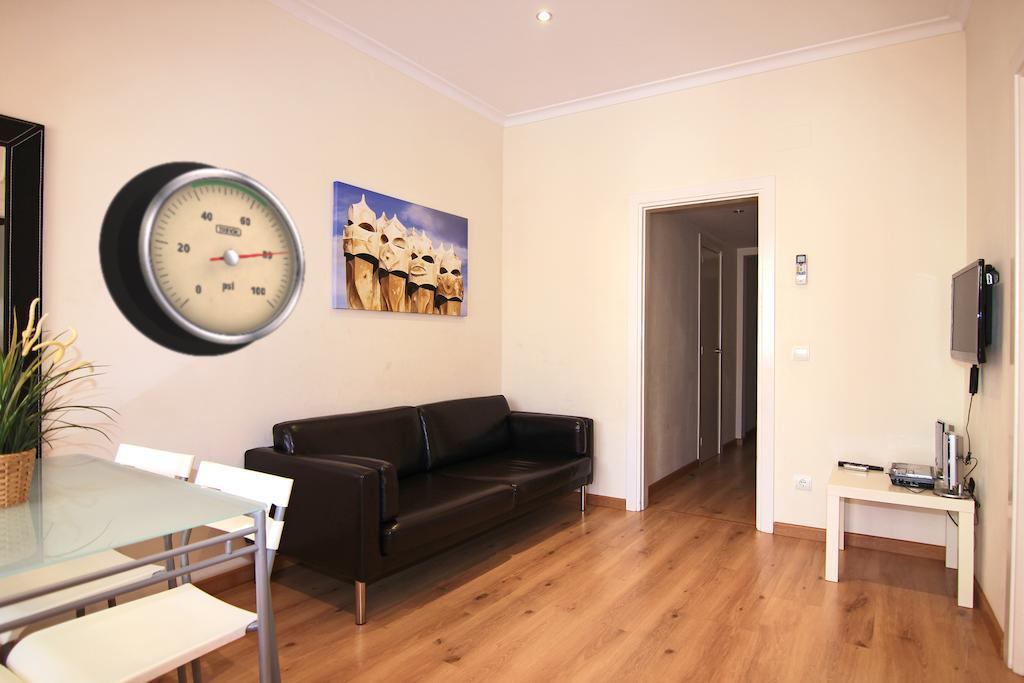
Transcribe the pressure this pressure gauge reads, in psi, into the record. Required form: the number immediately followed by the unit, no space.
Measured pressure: 80psi
